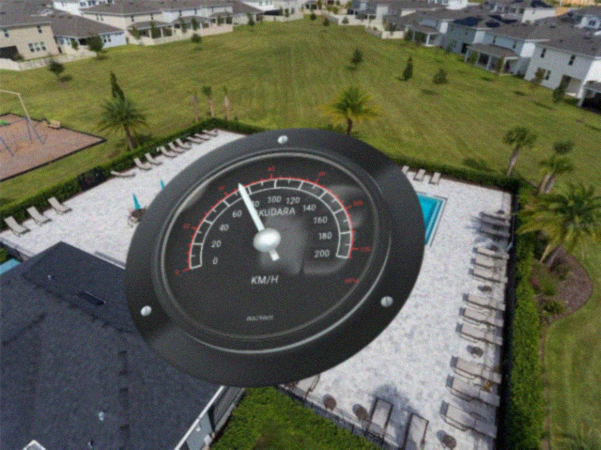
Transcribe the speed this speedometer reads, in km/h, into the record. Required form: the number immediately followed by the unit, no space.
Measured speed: 75km/h
